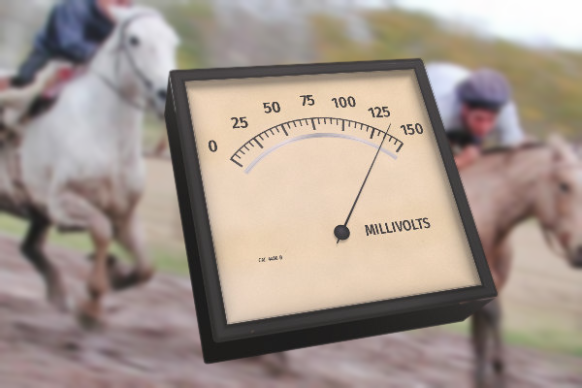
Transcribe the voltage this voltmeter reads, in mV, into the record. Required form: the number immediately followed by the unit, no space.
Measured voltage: 135mV
